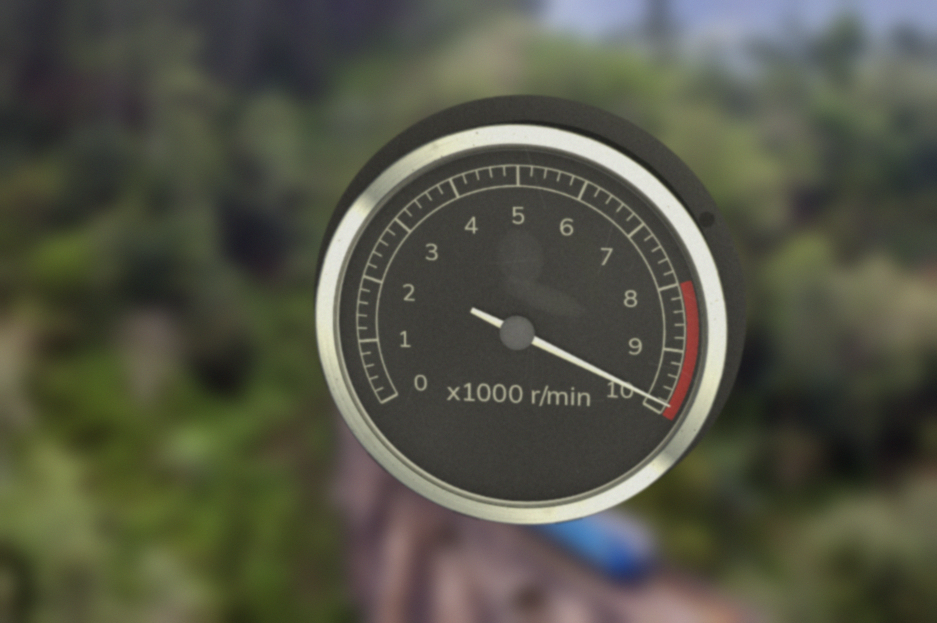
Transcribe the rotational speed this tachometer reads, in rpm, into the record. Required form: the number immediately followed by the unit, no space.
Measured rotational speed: 9800rpm
